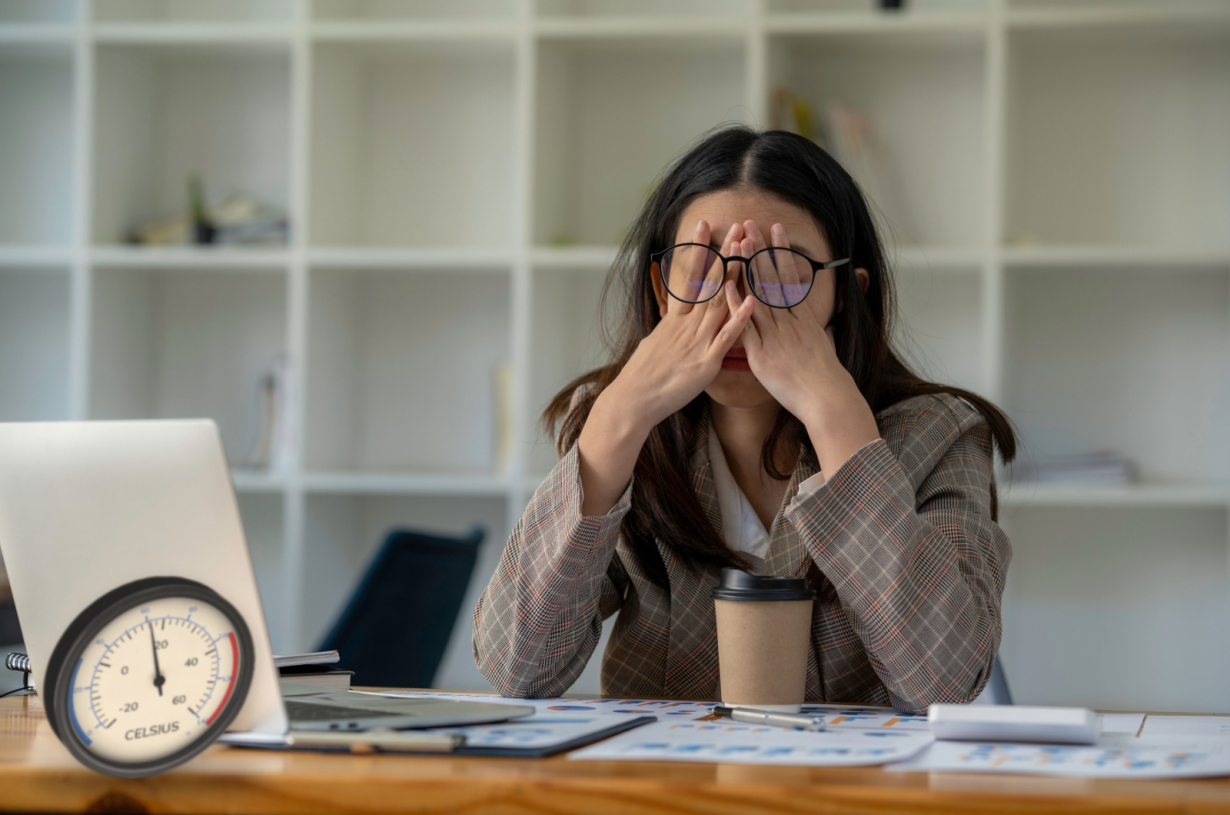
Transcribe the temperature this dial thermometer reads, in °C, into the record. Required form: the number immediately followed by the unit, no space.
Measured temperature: 16°C
